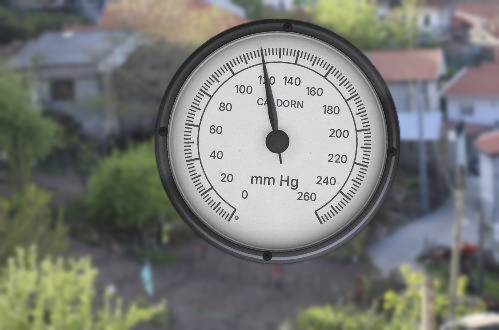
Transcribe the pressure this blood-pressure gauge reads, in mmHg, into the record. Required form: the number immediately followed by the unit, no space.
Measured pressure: 120mmHg
